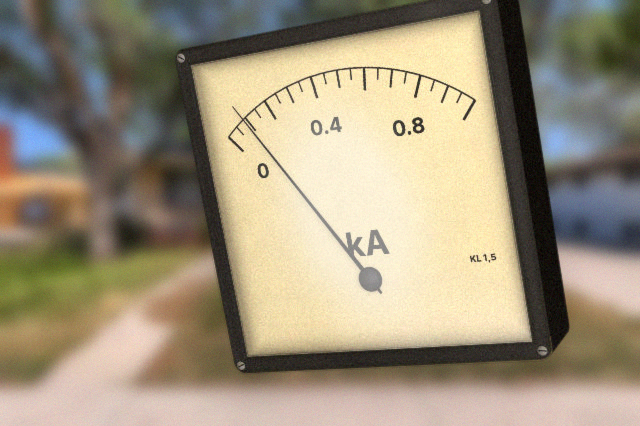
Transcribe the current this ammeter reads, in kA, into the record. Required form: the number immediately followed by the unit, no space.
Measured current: 0.1kA
